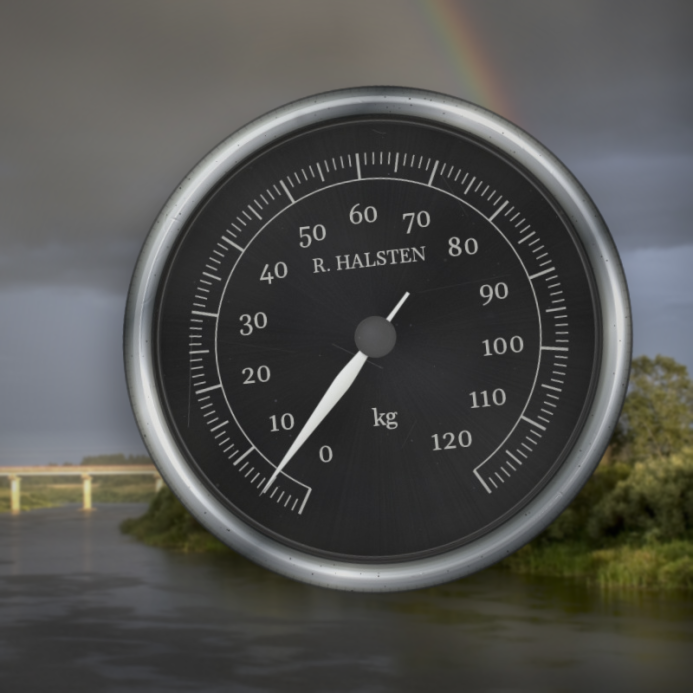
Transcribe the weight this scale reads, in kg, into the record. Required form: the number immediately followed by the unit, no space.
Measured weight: 5kg
